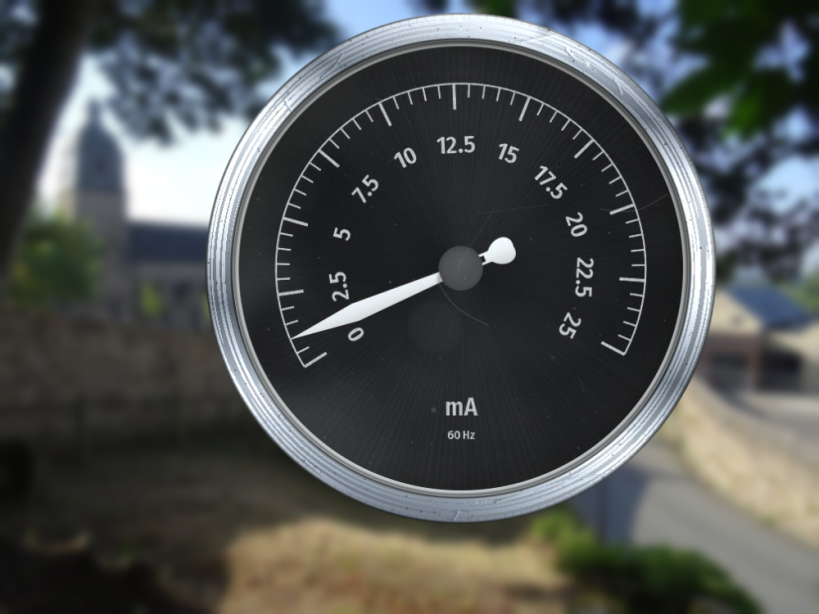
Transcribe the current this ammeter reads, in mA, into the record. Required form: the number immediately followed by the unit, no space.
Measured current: 1mA
